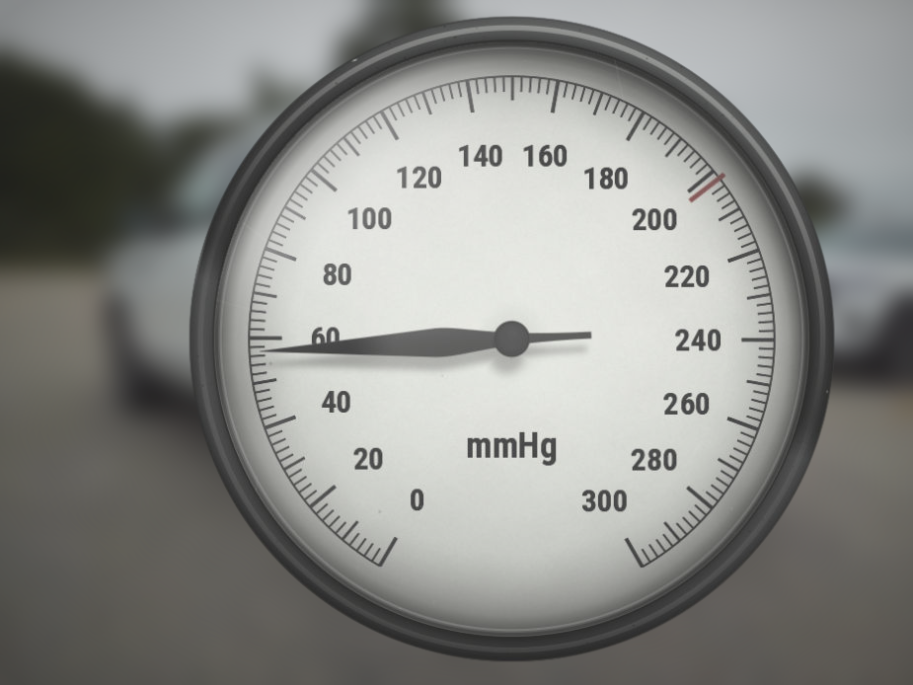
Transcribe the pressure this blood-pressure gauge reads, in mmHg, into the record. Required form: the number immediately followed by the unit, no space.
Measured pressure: 57mmHg
